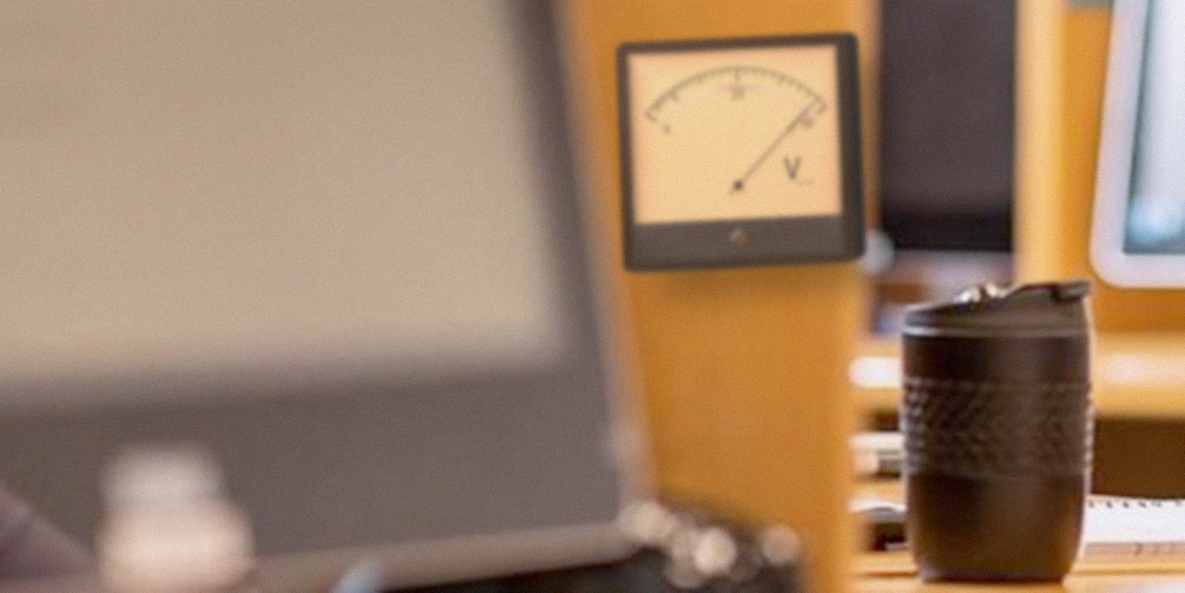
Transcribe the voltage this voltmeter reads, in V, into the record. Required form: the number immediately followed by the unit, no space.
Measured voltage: 29V
